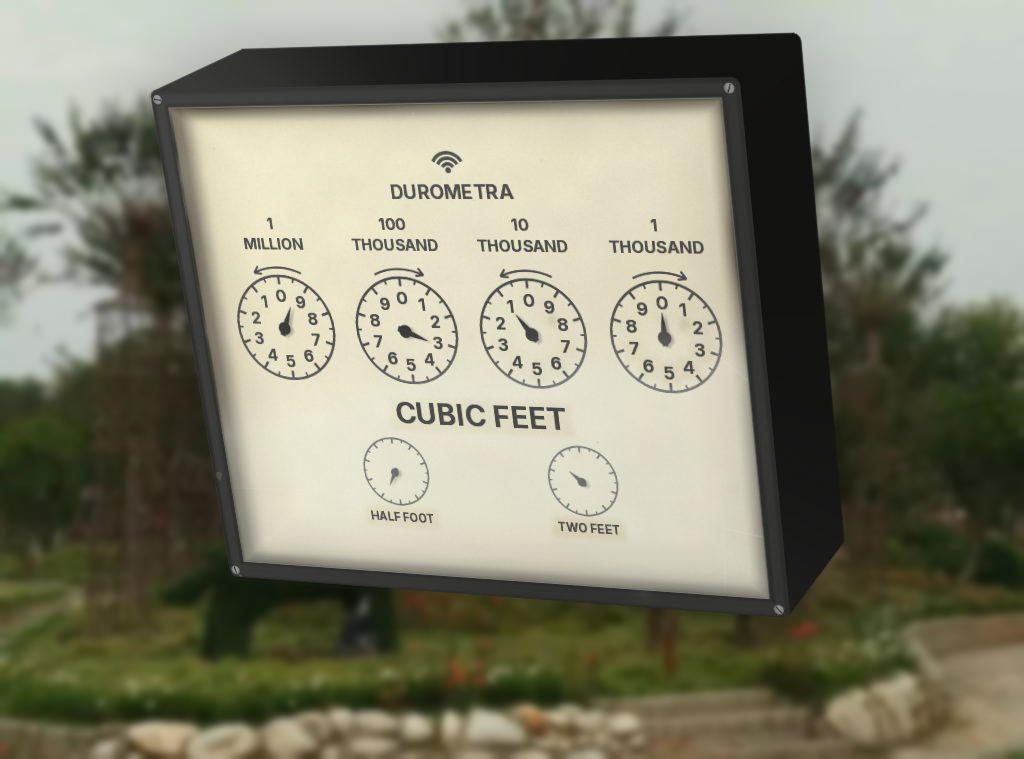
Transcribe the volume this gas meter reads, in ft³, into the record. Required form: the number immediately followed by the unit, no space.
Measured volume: 931000ft³
